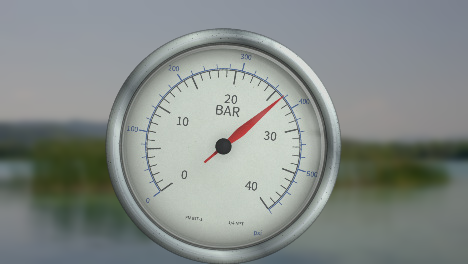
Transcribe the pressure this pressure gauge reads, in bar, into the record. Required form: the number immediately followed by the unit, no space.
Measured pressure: 26bar
